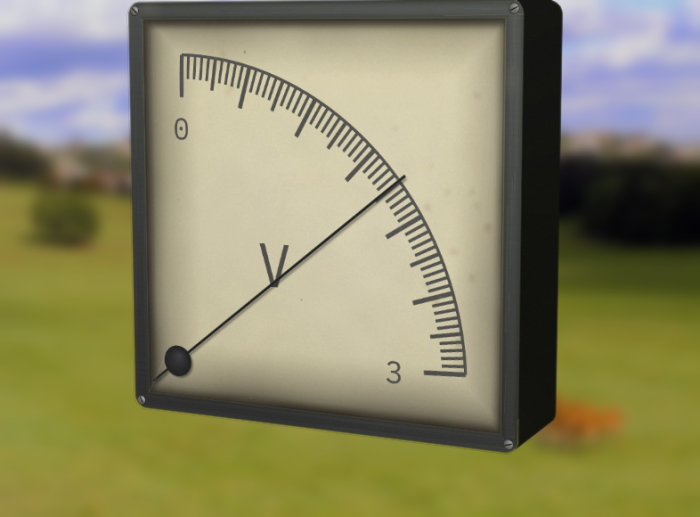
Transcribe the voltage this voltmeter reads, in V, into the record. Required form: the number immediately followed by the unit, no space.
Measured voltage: 1.75V
